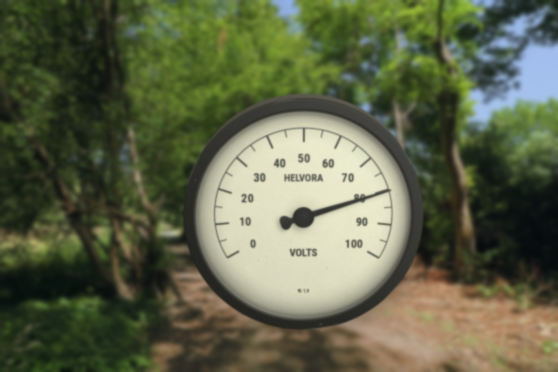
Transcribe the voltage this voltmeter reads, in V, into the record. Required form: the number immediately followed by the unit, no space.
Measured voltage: 80V
